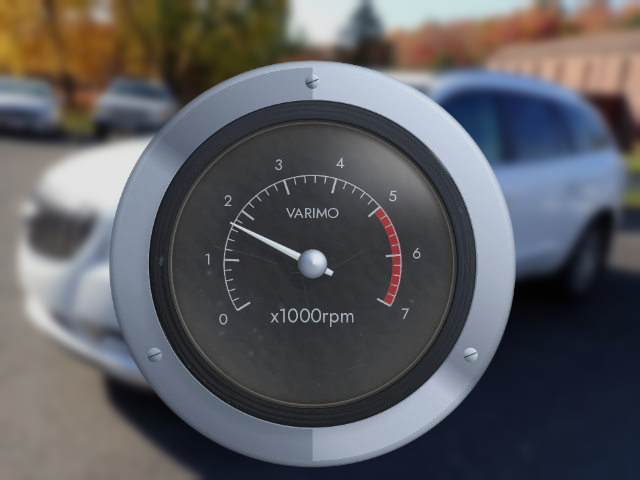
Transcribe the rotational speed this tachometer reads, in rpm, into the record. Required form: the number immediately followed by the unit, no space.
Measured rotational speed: 1700rpm
